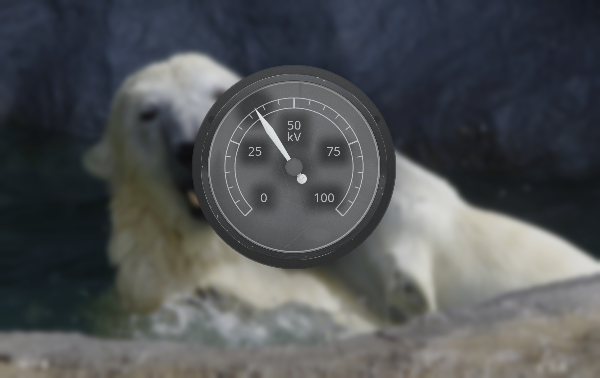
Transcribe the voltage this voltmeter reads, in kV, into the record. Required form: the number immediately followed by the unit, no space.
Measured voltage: 37.5kV
